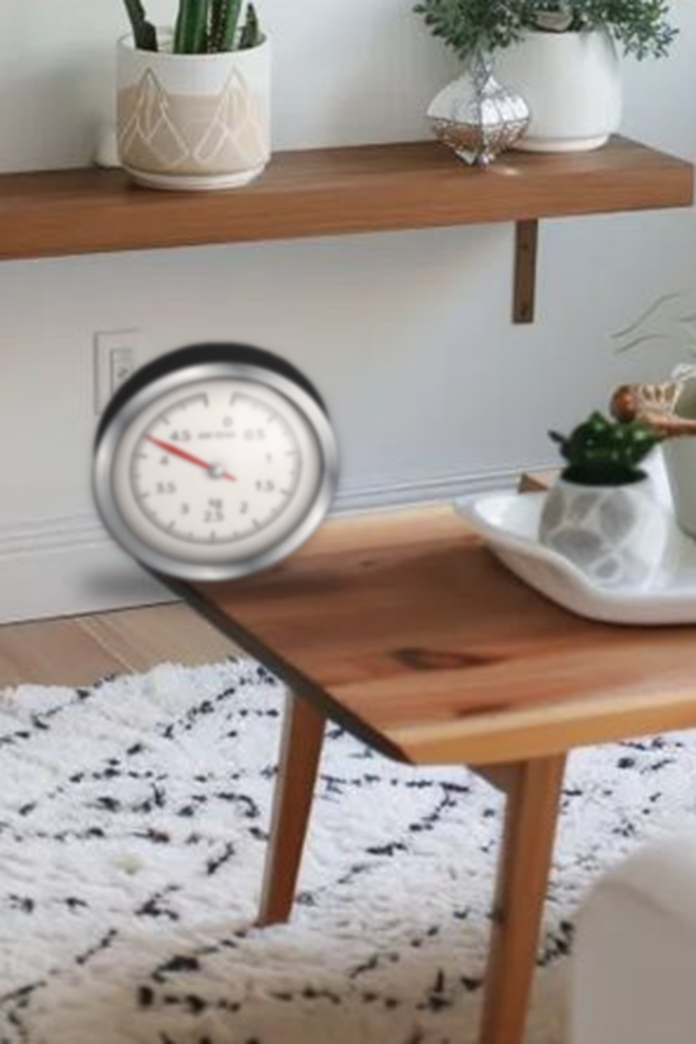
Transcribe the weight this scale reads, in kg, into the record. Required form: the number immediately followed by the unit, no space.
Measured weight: 4.25kg
